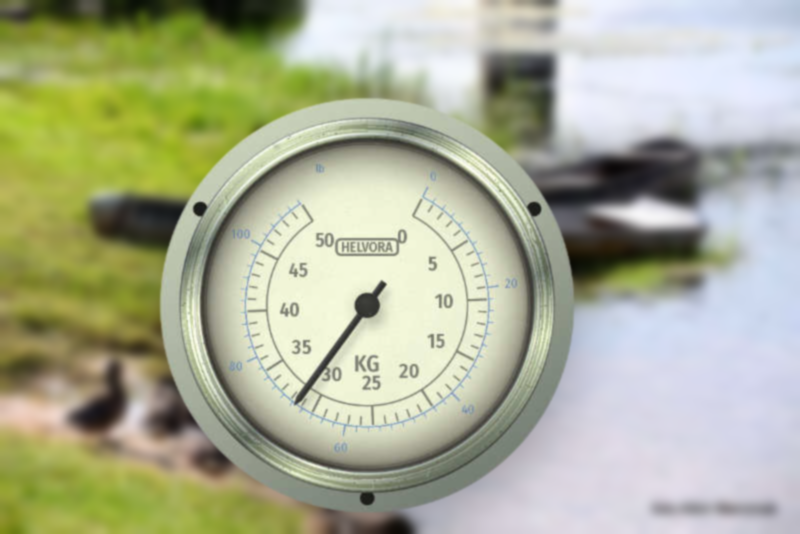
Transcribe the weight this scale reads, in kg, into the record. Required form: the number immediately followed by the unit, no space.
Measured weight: 31.5kg
